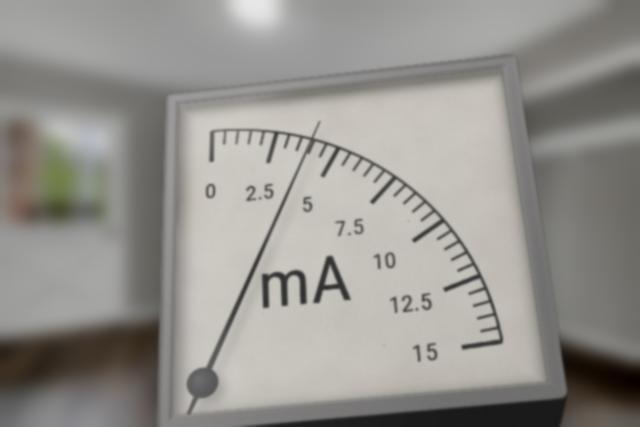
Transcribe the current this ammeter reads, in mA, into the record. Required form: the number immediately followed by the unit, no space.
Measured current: 4mA
